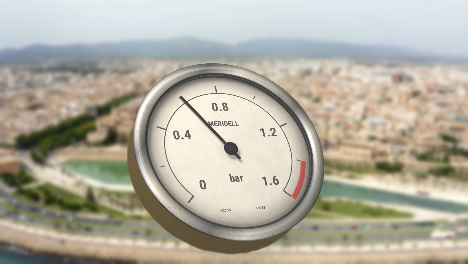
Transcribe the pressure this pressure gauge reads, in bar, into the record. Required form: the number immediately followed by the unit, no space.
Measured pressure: 0.6bar
